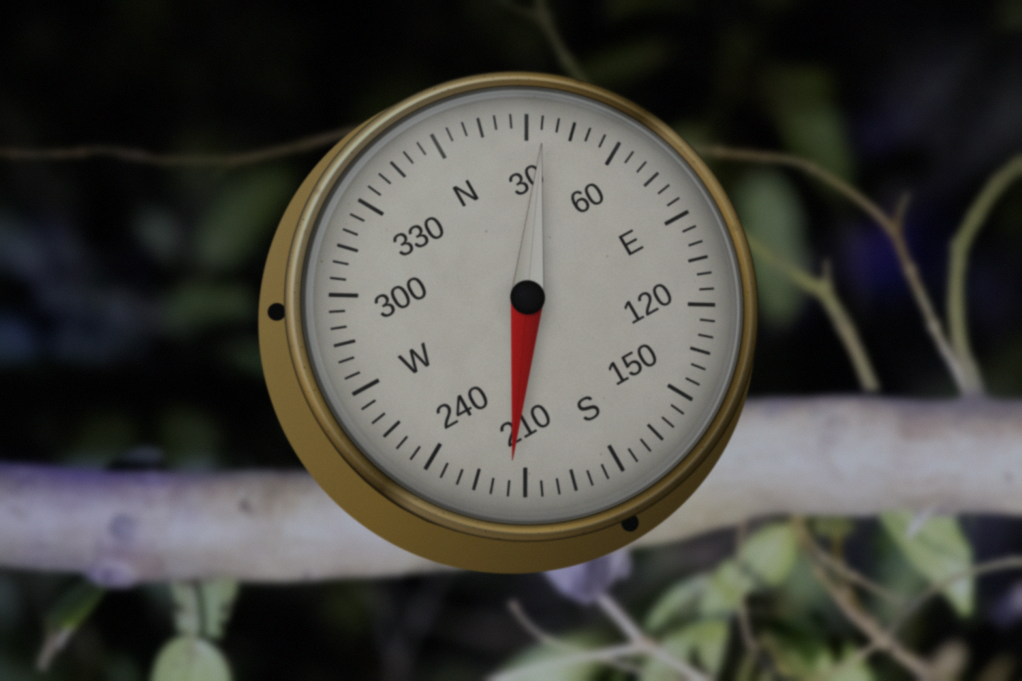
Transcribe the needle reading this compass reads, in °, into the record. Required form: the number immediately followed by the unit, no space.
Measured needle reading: 215°
